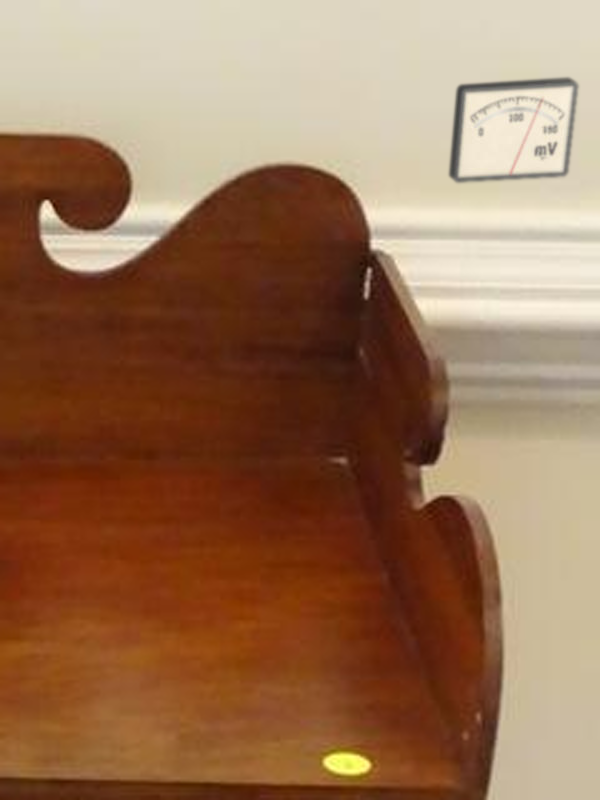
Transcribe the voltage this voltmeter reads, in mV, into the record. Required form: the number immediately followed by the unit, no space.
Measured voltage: 125mV
